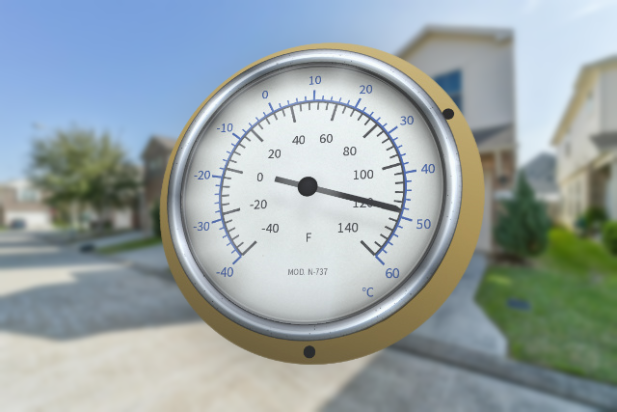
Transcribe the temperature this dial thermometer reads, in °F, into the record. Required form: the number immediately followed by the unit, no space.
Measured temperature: 120°F
